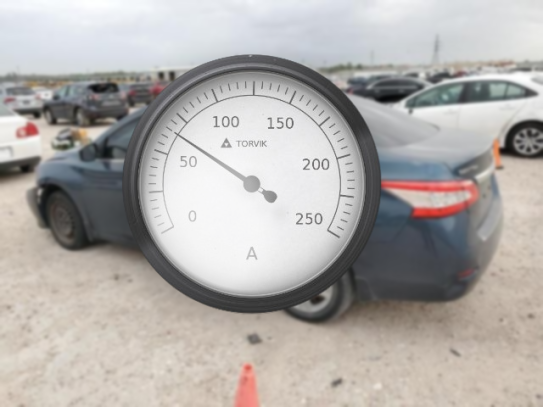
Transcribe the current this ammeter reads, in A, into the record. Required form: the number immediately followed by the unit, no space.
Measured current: 65A
